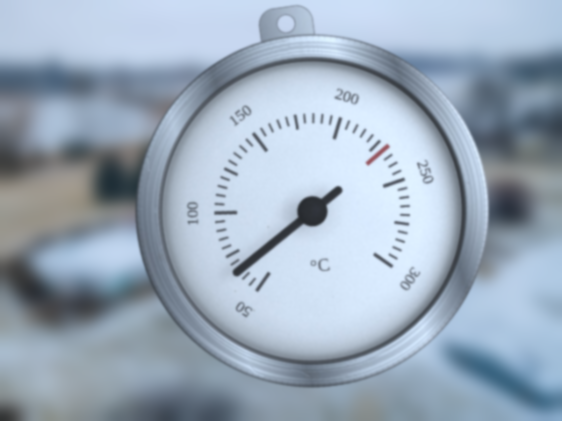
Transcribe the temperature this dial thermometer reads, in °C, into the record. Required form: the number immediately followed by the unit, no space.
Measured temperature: 65°C
